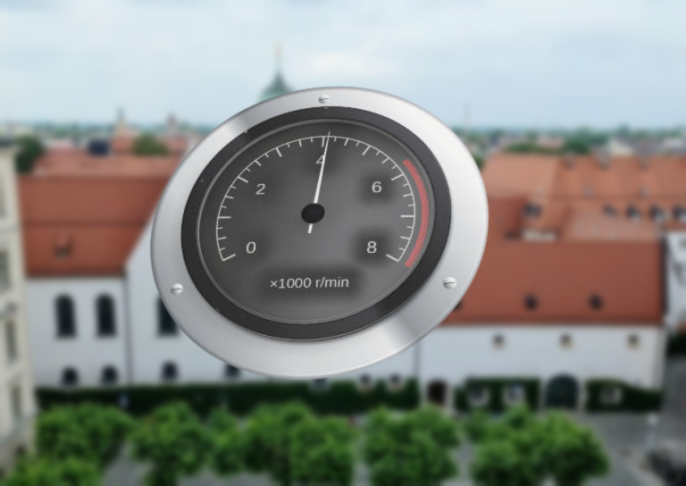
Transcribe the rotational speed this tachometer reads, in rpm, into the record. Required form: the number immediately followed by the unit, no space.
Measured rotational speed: 4125rpm
